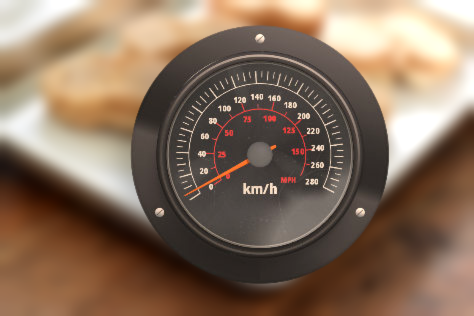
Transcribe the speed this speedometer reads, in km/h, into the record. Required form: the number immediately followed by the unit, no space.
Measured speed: 5km/h
